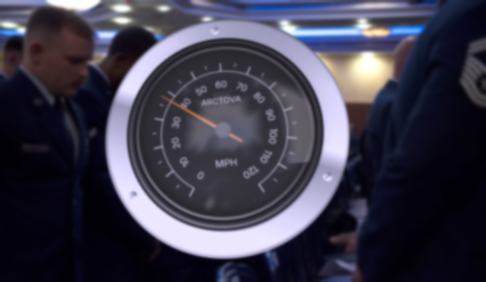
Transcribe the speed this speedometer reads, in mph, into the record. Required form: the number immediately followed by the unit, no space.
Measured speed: 37.5mph
